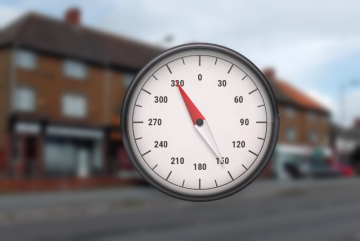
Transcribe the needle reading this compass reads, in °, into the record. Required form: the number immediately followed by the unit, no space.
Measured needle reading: 330°
